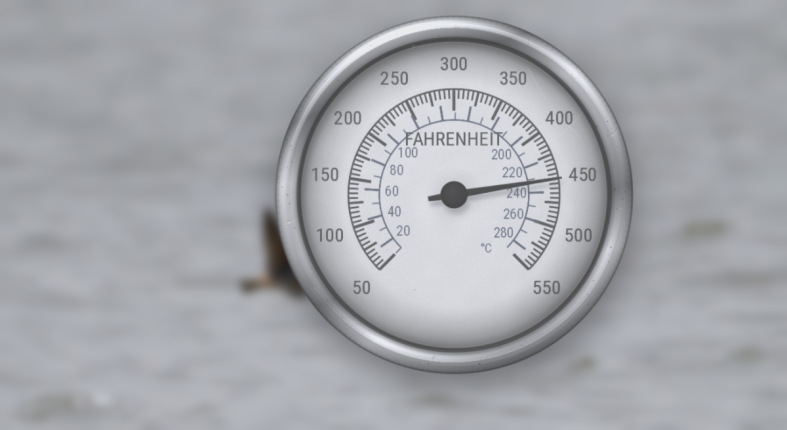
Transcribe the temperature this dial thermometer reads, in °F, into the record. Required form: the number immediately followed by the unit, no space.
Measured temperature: 450°F
